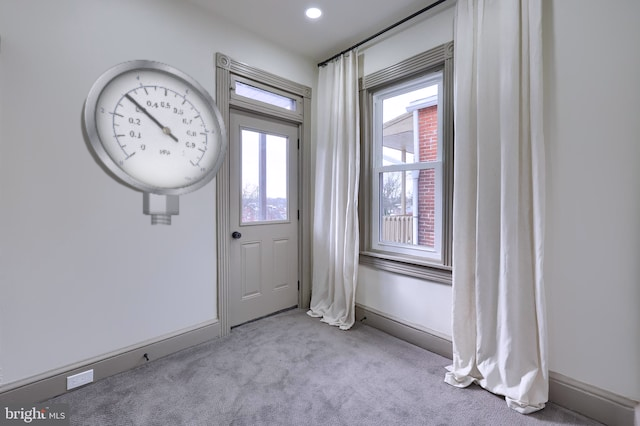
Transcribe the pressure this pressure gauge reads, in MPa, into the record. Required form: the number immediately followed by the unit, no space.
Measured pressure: 0.3MPa
